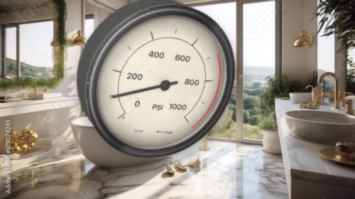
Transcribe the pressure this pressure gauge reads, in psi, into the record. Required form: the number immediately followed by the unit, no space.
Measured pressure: 100psi
